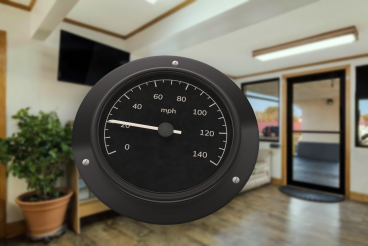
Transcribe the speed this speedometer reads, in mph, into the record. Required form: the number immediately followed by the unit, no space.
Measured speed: 20mph
